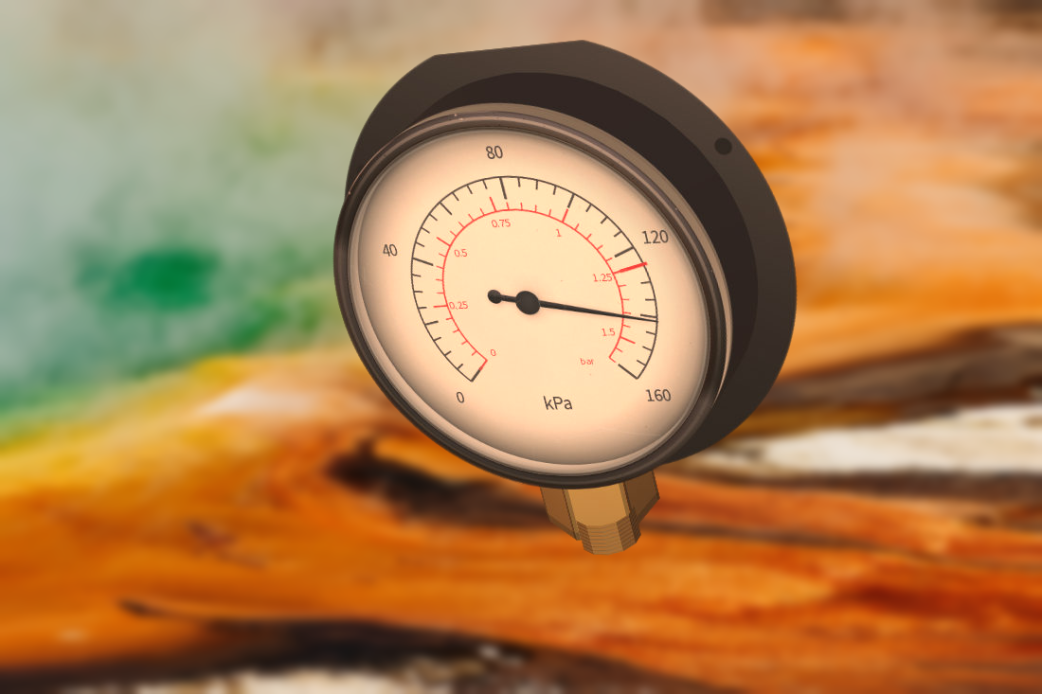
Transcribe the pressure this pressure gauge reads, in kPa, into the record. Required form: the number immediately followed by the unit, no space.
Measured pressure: 140kPa
